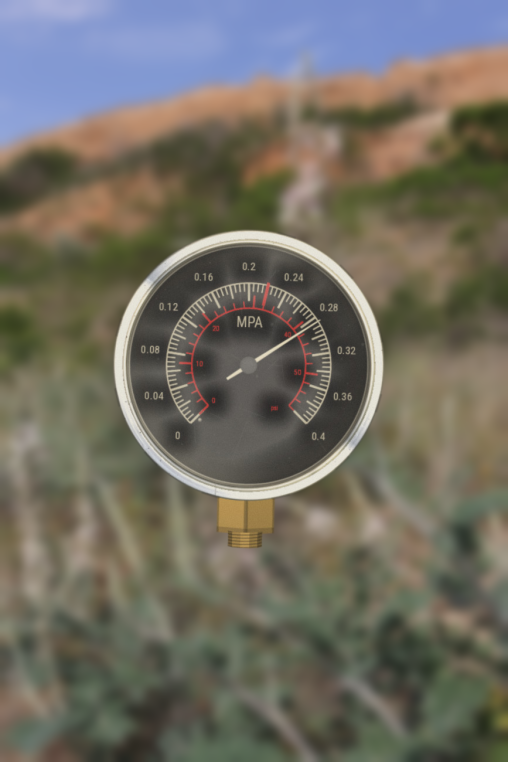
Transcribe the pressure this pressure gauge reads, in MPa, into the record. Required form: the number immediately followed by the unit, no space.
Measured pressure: 0.285MPa
